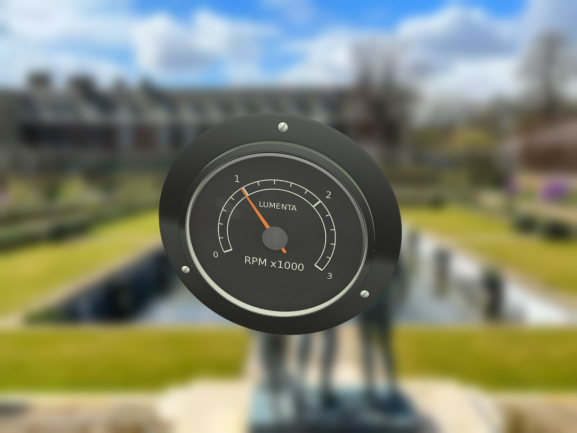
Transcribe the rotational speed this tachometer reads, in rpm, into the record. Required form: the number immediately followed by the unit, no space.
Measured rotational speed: 1000rpm
